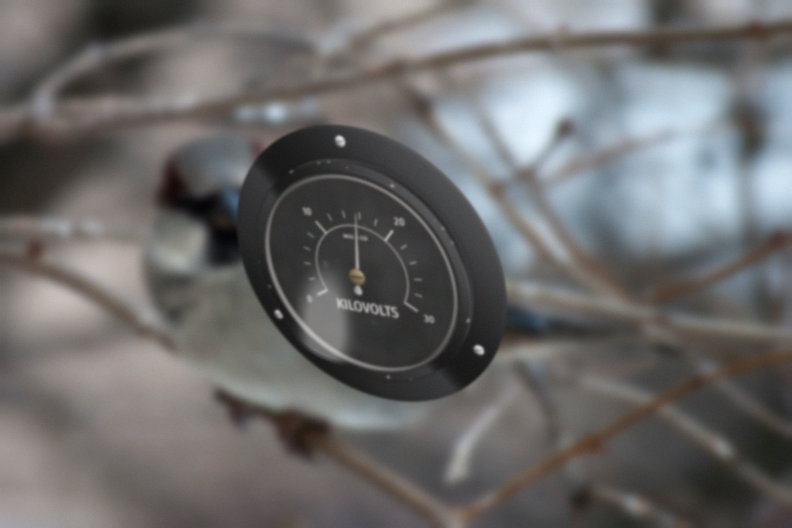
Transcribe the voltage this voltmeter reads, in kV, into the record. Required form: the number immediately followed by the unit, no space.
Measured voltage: 16kV
